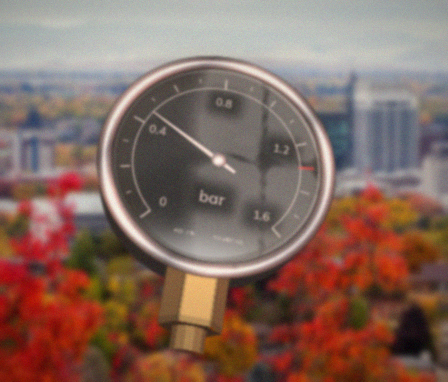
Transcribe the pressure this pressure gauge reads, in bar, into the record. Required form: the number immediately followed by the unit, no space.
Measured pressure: 0.45bar
